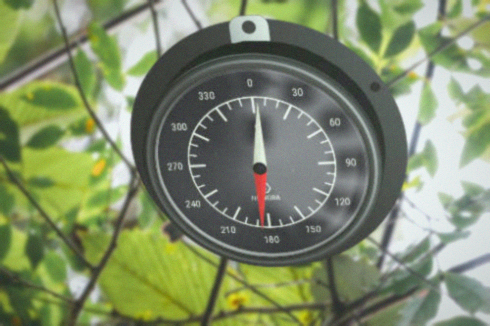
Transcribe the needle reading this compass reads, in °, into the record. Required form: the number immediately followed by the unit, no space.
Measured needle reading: 185°
